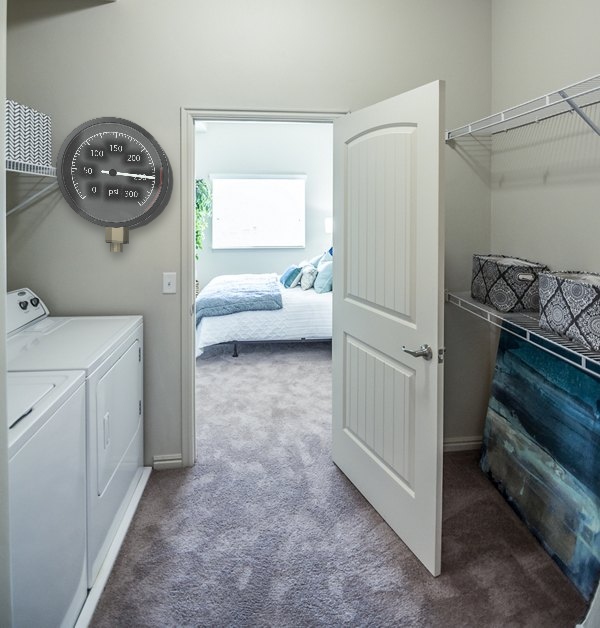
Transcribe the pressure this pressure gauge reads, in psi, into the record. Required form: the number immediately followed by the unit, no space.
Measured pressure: 250psi
